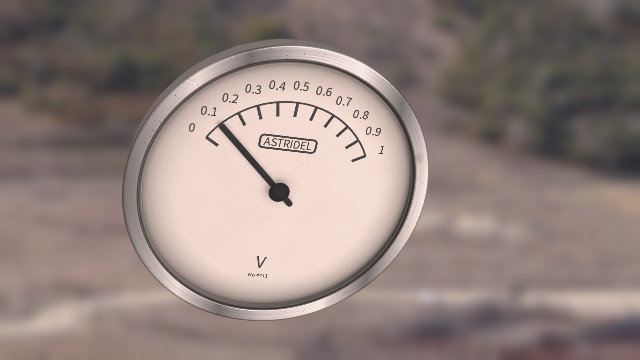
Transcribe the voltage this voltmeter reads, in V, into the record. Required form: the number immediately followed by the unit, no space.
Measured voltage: 0.1V
